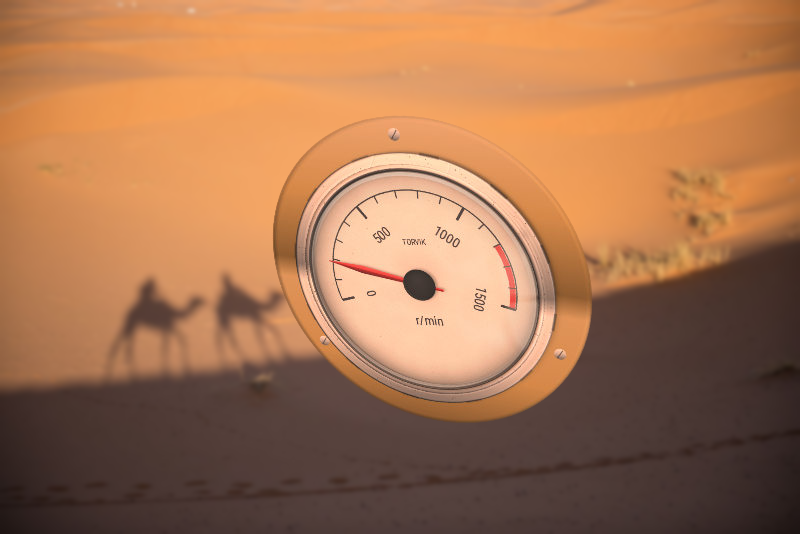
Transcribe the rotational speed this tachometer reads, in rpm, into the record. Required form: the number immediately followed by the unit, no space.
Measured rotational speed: 200rpm
